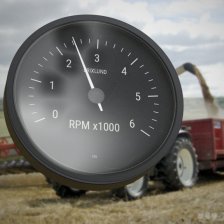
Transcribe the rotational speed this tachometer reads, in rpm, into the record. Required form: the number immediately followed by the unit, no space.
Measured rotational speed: 2400rpm
